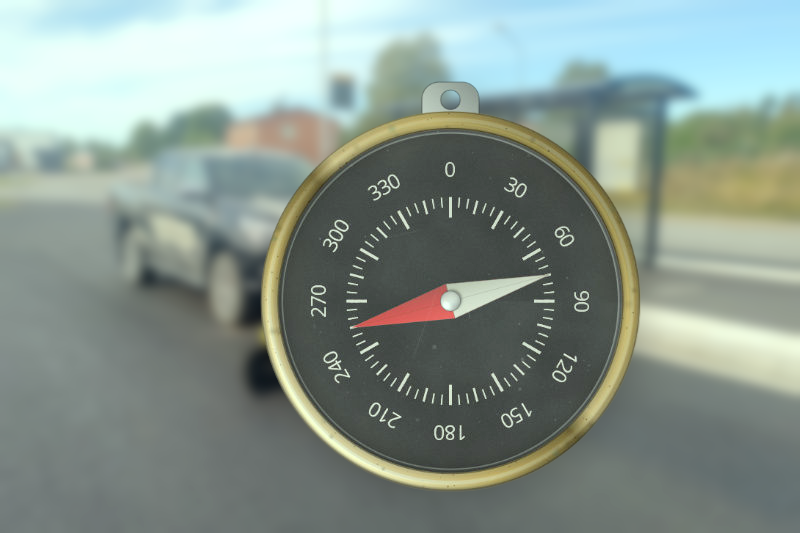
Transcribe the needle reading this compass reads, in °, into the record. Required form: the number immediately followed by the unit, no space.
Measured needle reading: 255°
